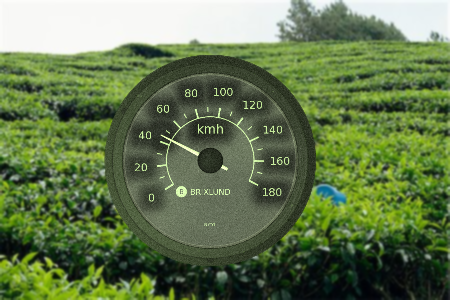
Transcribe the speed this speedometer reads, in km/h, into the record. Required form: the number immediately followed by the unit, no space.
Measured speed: 45km/h
